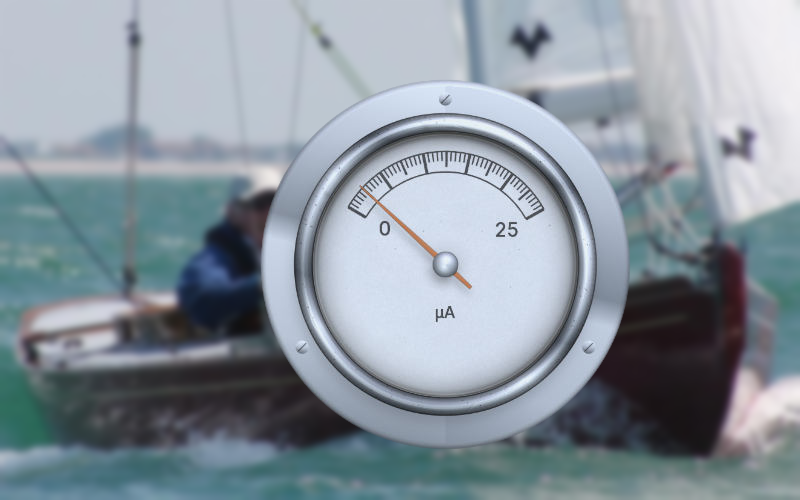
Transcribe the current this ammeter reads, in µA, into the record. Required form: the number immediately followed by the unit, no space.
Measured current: 2.5µA
